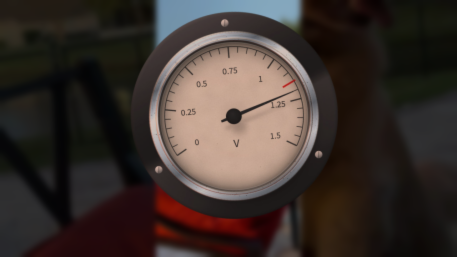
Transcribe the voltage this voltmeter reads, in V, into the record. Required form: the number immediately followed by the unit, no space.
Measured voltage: 1.2V
